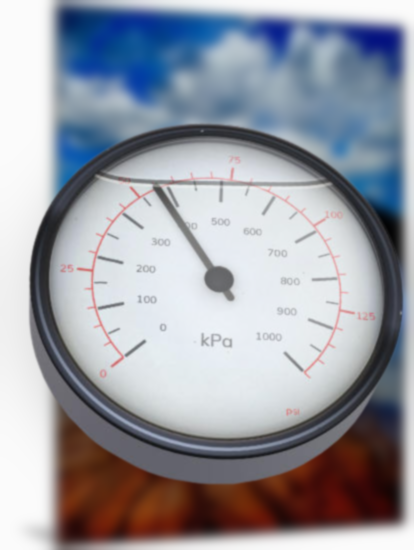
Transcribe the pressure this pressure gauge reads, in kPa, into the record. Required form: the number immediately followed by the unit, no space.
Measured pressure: 375kPa
